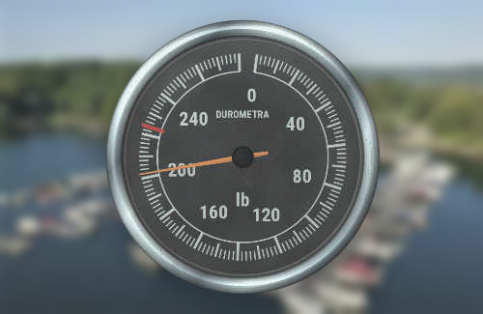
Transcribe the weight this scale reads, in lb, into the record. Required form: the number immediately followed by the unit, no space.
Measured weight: 202lb
